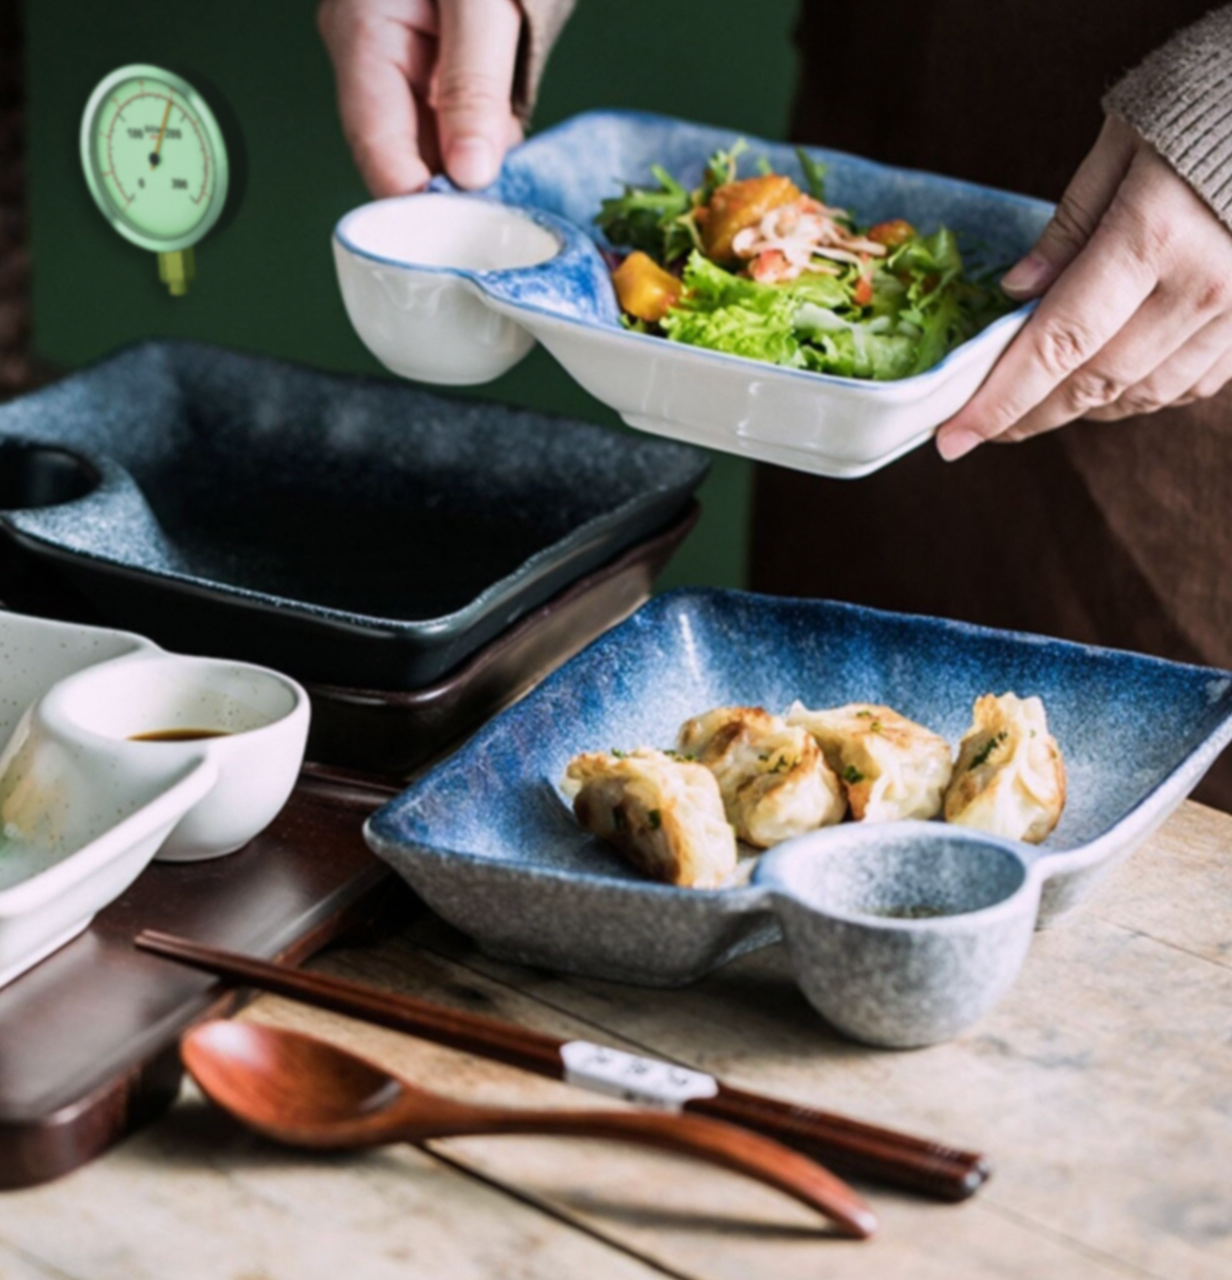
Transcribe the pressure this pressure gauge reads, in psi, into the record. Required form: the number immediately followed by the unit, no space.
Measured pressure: 180psi
